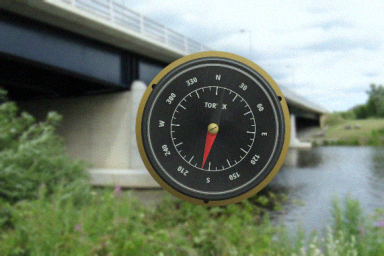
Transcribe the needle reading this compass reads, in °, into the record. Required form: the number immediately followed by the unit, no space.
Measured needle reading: 190°
